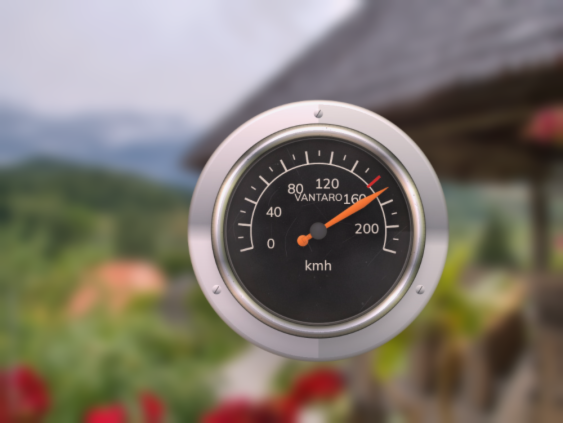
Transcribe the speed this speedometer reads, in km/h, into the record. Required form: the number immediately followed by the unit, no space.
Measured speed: 170km/h
